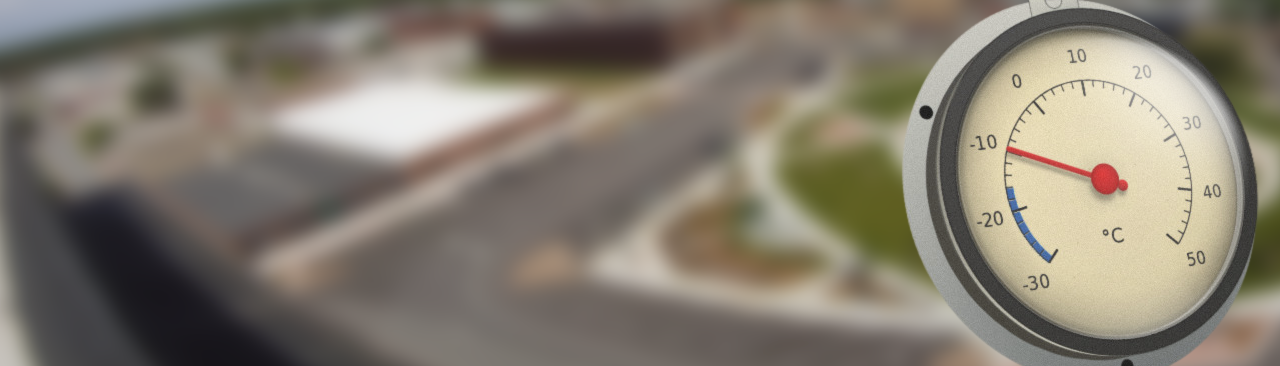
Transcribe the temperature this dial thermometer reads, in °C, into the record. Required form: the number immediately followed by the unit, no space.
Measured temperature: -10°C
